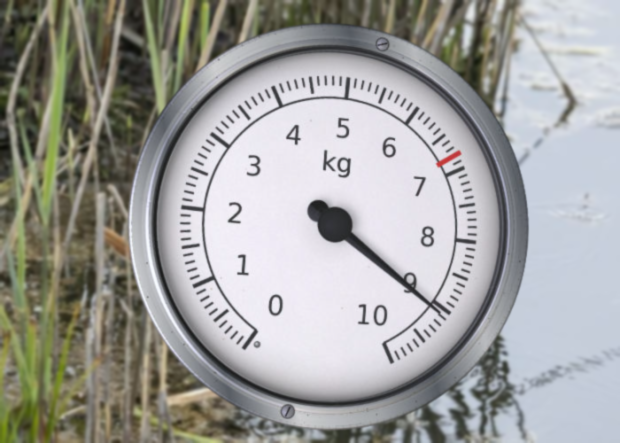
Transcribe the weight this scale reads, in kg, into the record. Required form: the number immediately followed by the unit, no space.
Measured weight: 9.1kg
